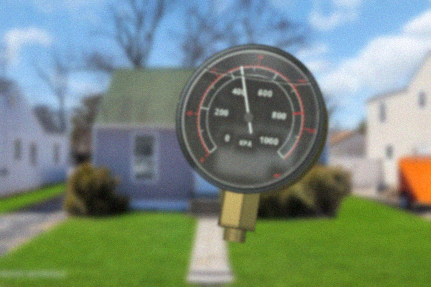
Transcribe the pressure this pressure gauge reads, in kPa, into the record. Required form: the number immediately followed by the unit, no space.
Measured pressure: 450kPa
